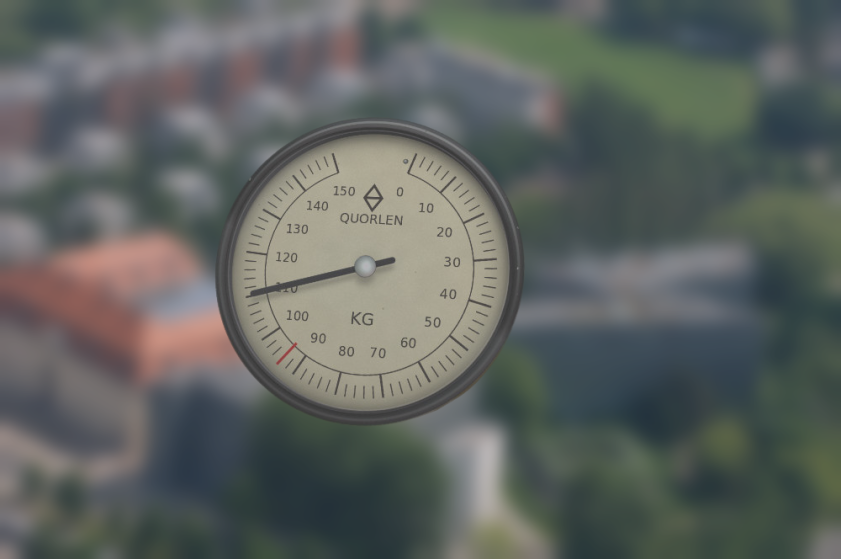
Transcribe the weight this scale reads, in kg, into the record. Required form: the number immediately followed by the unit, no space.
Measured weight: 110kg
